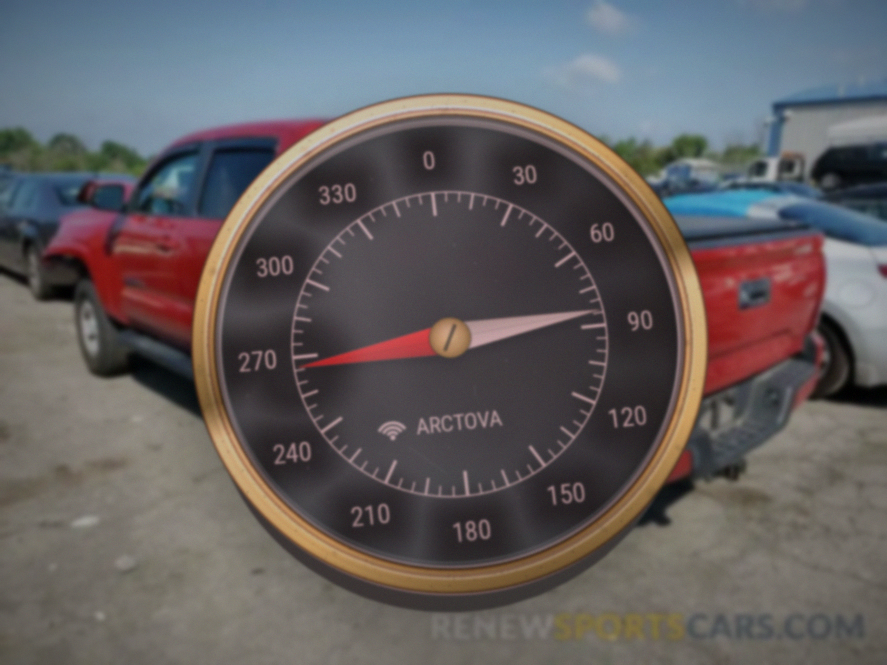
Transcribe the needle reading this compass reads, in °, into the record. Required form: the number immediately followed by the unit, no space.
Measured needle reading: 265°
